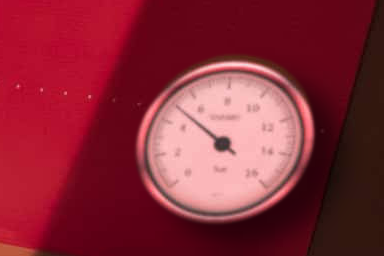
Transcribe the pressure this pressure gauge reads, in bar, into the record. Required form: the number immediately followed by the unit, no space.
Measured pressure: 5bar
